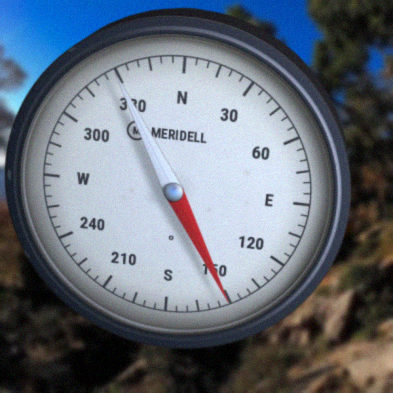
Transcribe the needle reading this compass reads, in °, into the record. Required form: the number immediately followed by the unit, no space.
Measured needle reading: 150°
